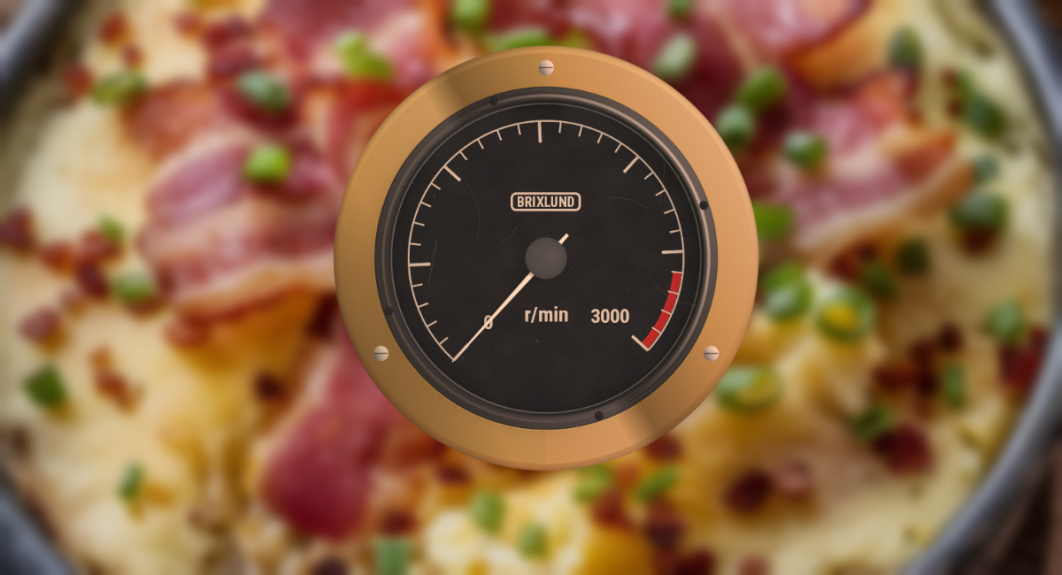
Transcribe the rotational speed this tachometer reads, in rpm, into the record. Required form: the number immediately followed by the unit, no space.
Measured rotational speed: 0rpm
